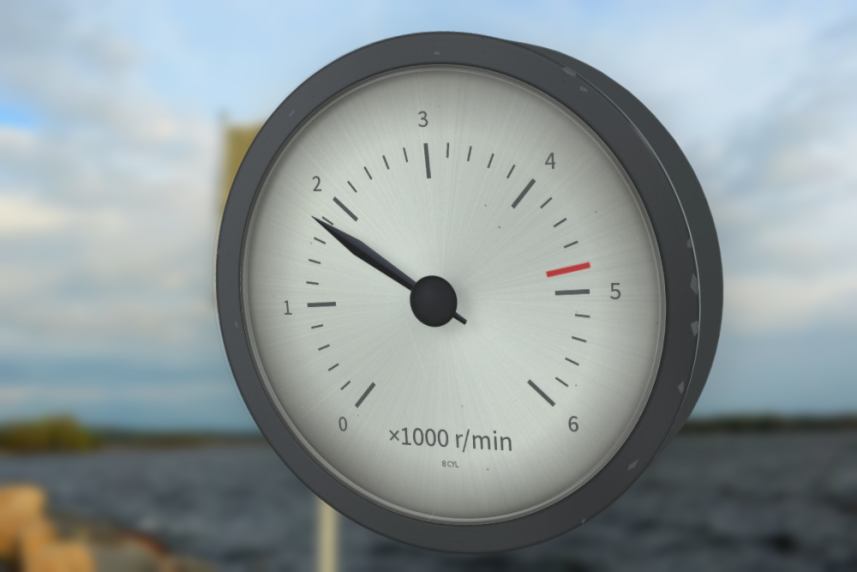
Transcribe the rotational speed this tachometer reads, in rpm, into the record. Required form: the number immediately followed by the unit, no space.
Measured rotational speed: 1800rpm
